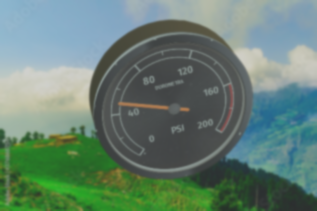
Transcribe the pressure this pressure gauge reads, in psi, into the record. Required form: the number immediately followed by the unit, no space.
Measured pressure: 50psi
